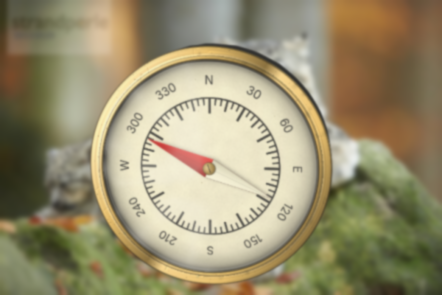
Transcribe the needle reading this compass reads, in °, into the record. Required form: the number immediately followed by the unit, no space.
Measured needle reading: 295°
